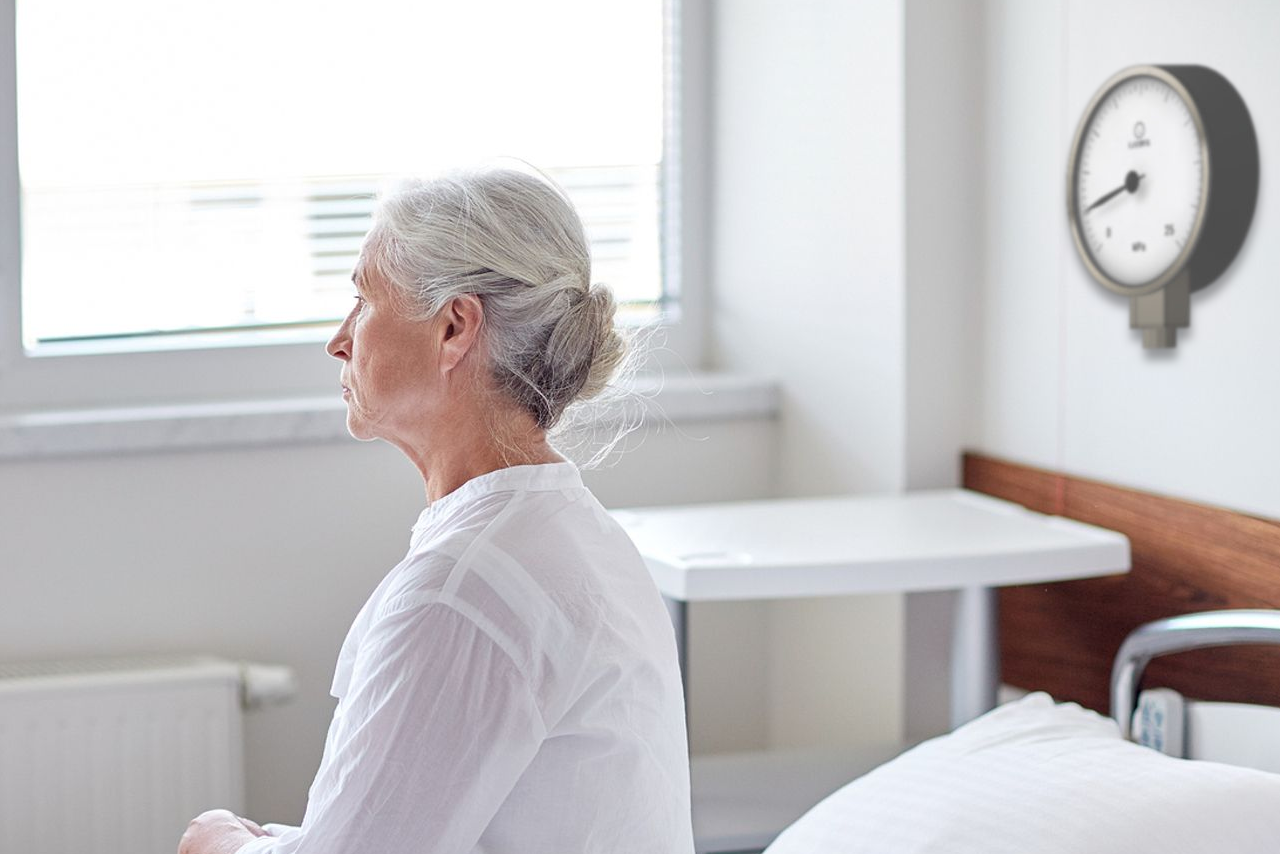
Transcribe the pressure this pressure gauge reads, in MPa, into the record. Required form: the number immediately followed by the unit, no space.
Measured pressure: 2.5MPa
